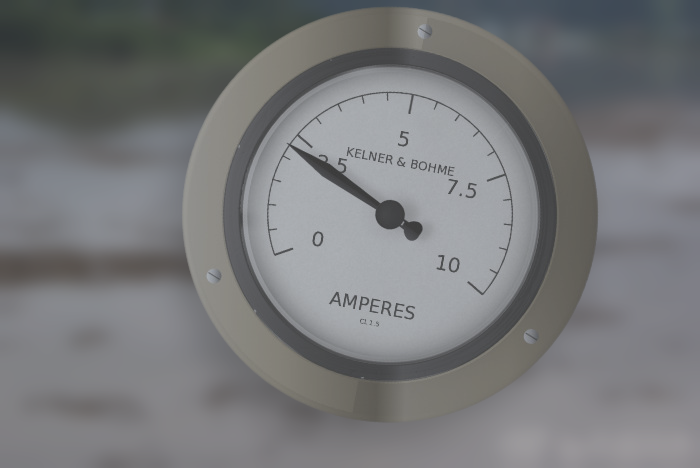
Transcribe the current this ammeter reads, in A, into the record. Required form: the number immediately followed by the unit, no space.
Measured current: 2.25A
